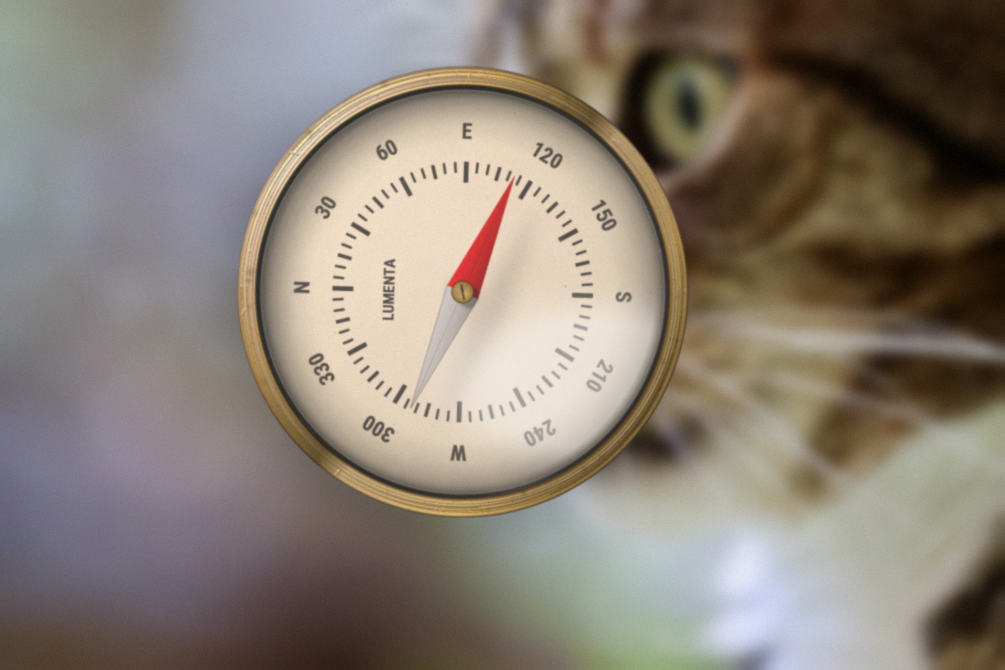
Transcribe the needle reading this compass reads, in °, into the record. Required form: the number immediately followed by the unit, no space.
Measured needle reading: 112.5°
